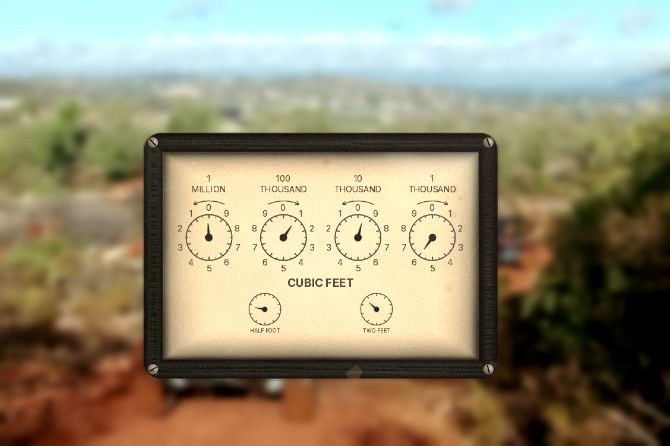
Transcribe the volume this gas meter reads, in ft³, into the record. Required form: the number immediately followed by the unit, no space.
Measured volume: 9600ft³
